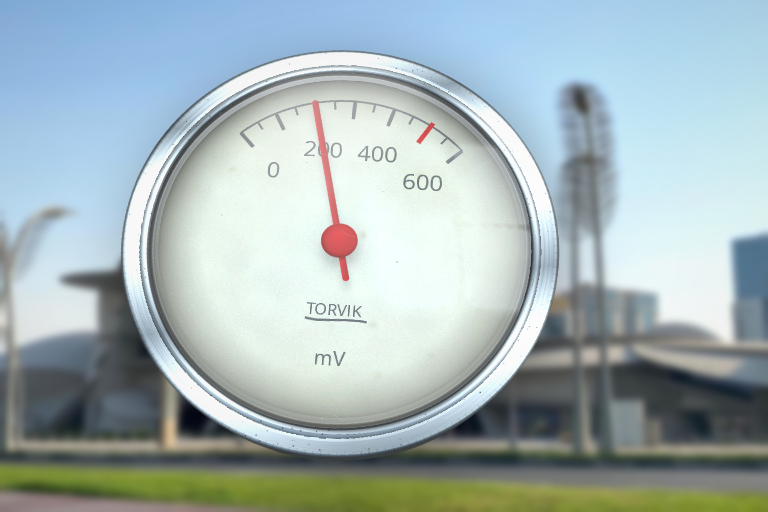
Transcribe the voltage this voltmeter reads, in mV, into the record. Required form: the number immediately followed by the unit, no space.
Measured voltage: 200mV
